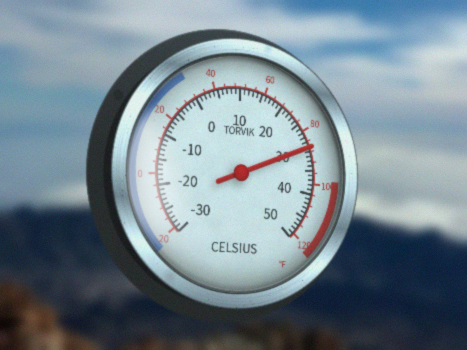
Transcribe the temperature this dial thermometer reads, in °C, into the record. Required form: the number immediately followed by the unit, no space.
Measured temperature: 30°C
